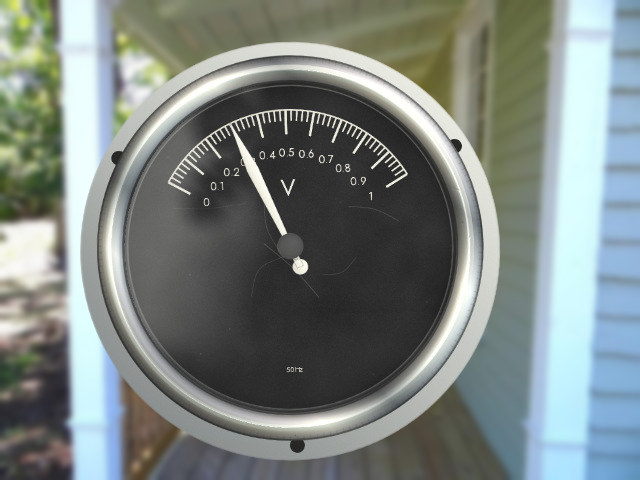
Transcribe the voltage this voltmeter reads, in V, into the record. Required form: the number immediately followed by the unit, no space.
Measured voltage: 0.3V
